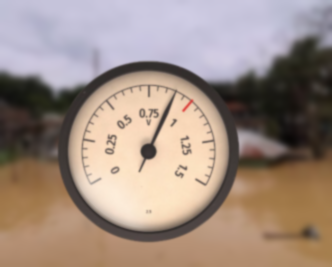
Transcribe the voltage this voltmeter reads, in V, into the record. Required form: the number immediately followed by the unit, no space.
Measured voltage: 0.9V
